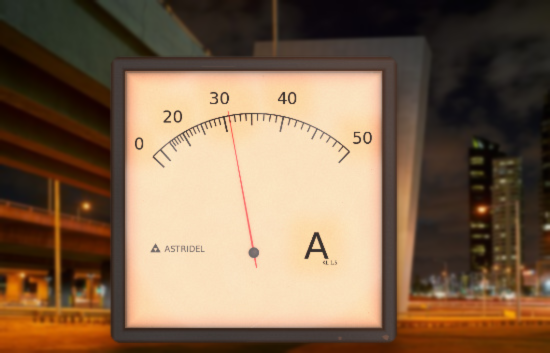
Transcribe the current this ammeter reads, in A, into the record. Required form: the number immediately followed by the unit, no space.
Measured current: 31A
